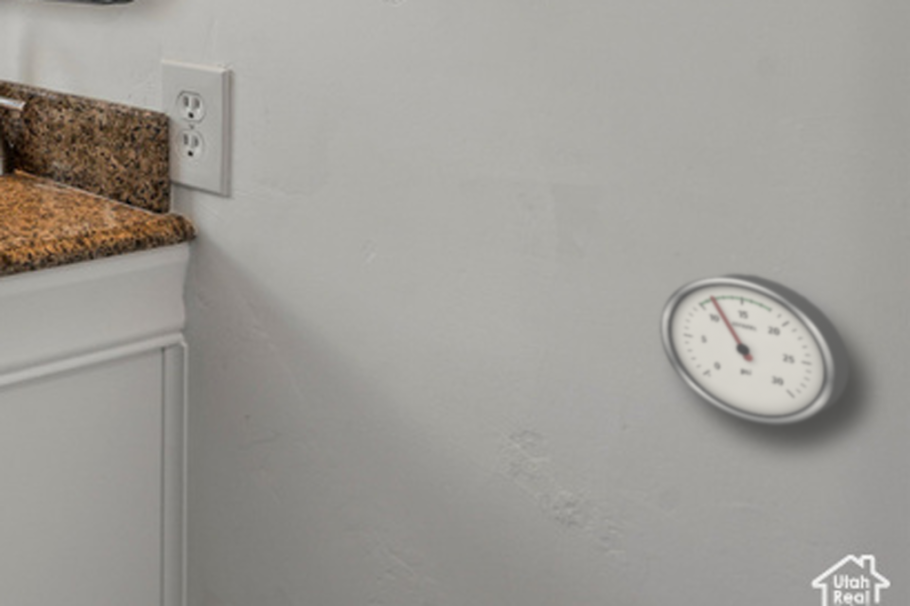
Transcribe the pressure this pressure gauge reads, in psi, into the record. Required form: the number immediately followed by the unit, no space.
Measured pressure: 12psi
